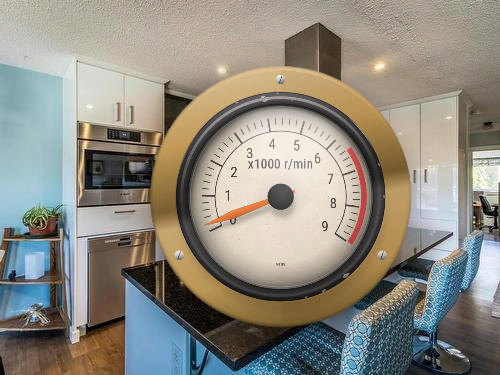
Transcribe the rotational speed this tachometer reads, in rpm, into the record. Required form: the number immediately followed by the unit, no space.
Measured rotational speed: 200rpm
